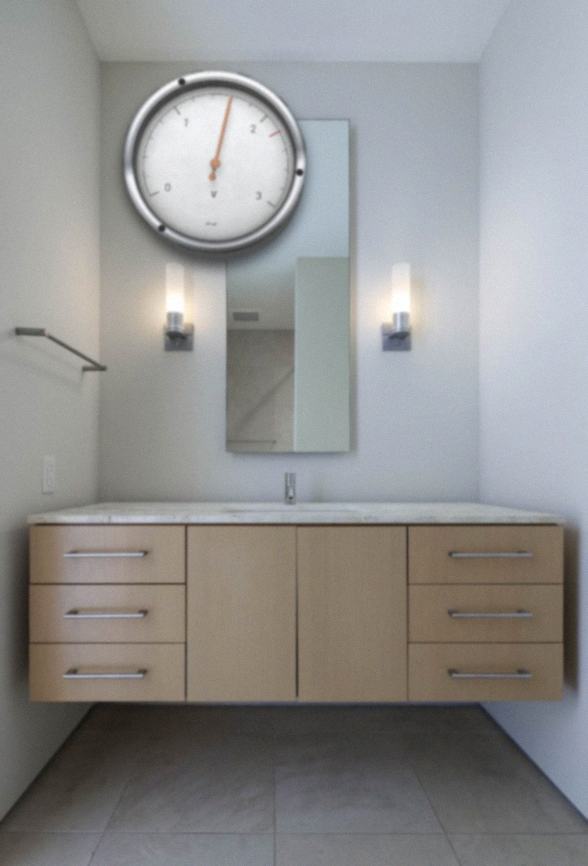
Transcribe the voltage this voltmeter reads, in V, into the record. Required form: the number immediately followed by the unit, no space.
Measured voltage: 1.6V
